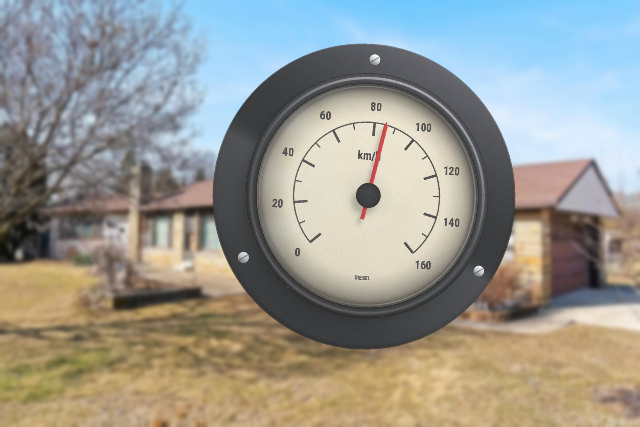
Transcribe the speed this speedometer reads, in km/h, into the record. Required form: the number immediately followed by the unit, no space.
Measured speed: 85km/h
